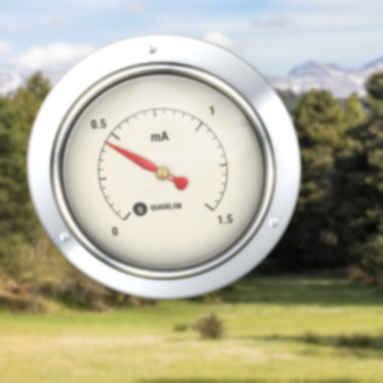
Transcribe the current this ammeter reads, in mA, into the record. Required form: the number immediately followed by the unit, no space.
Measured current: 0.45mA
